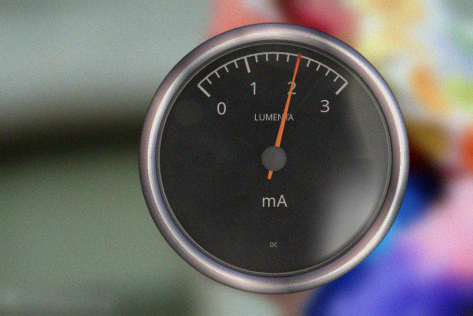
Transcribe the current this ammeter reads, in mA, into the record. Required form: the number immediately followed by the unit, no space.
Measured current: 2mA
